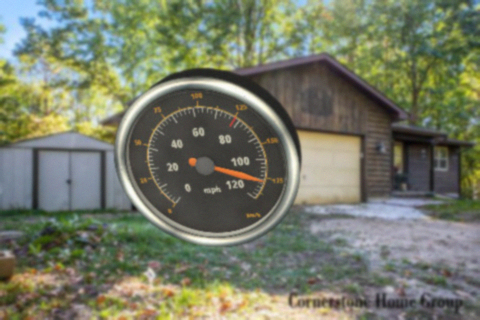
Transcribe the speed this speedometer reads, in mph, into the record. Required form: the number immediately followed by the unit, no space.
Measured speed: 110mph
